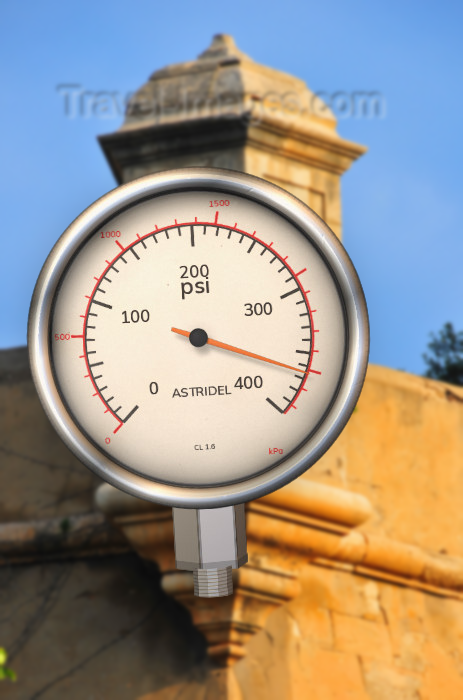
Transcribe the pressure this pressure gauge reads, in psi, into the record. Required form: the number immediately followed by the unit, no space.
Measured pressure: 365psi
